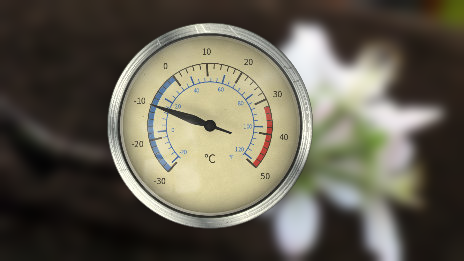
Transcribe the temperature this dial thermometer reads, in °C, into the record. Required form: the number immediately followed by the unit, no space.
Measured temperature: -10°C
